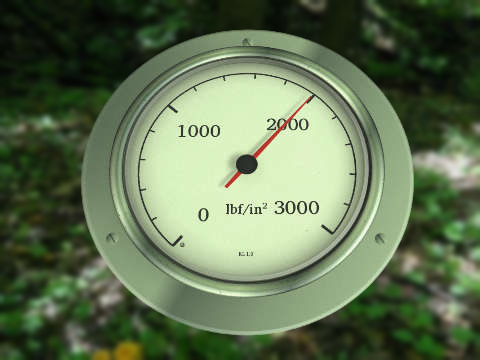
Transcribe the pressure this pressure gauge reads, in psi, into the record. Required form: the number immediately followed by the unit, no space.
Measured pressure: 2000psi
